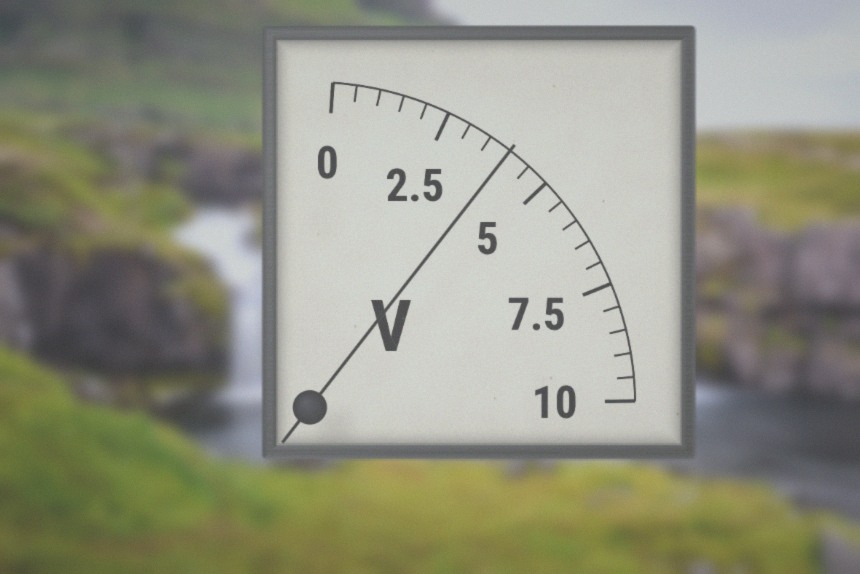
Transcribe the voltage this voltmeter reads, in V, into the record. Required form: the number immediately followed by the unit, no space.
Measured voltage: 4V
